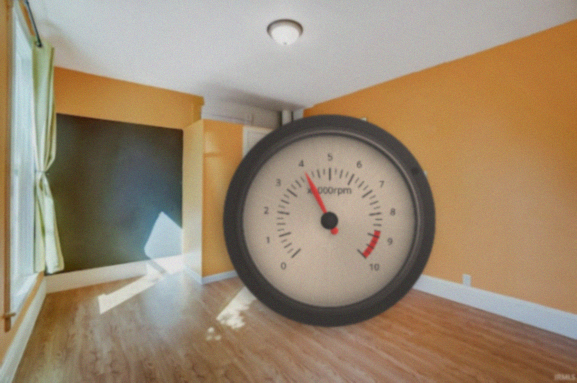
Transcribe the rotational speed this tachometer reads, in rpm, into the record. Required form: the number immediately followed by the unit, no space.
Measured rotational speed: 4000rpm
